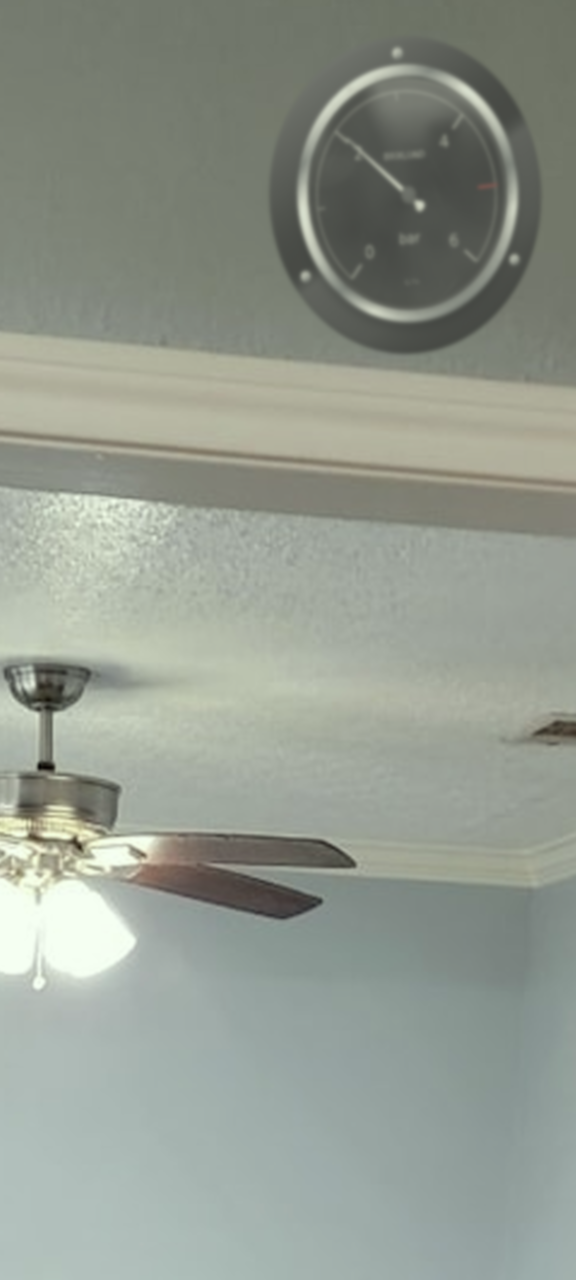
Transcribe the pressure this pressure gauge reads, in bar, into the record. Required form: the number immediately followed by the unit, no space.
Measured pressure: 2bar
